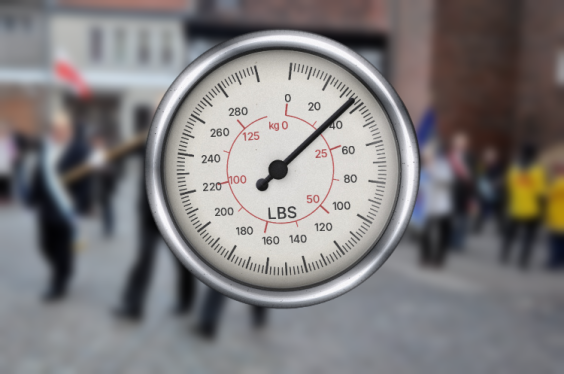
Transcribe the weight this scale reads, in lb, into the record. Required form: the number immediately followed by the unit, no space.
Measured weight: 36lb
